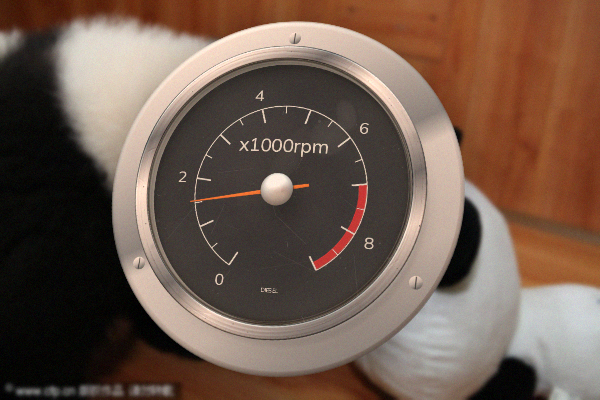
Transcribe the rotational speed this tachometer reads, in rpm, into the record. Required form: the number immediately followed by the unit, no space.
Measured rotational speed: 1500rpm
